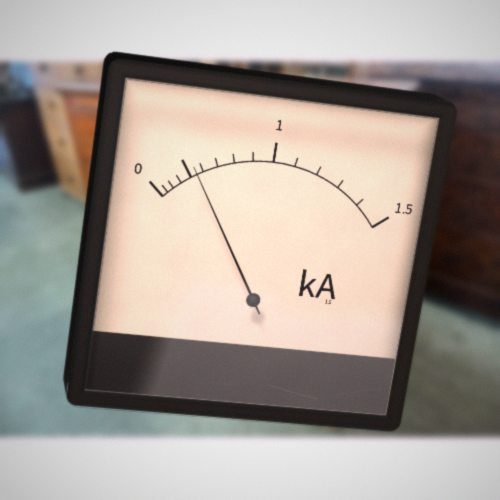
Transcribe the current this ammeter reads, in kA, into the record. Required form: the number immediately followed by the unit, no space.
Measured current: 0.55kA
